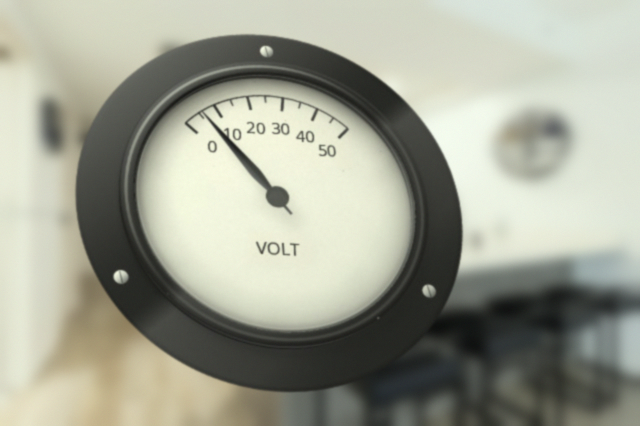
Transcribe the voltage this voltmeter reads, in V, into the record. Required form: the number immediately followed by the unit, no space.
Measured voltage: 5V
